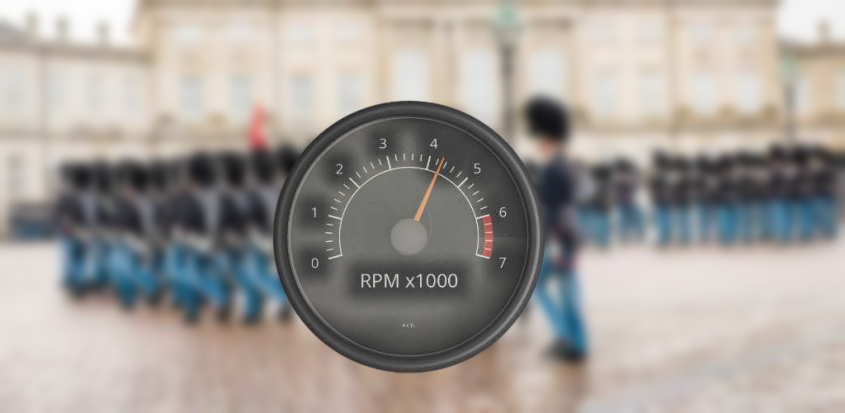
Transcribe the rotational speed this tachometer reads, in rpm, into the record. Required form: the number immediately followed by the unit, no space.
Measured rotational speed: 4300rpm
